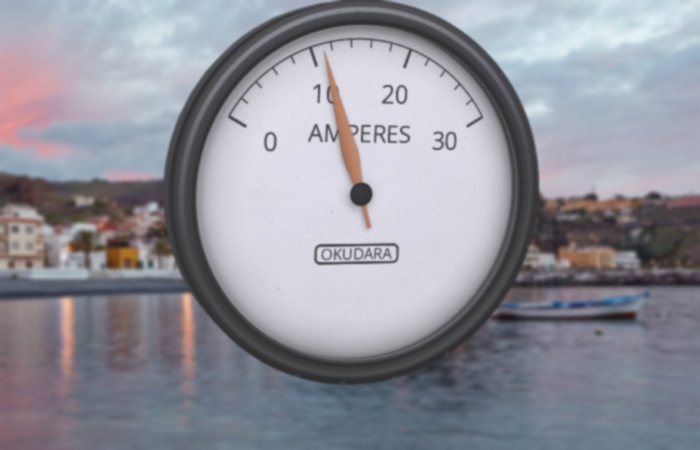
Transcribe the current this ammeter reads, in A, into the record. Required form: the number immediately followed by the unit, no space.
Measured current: 11A
